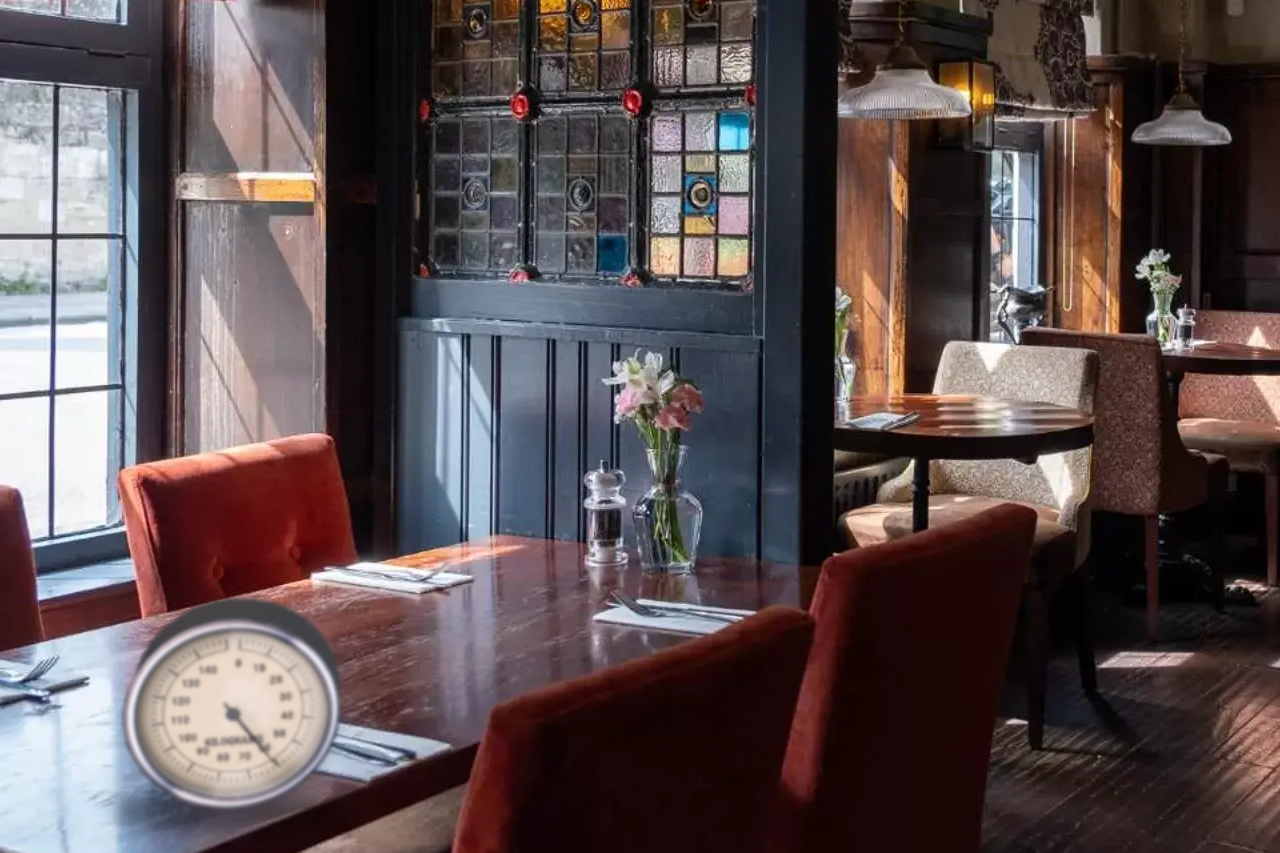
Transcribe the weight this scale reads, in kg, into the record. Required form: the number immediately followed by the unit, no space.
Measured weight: 60kg
